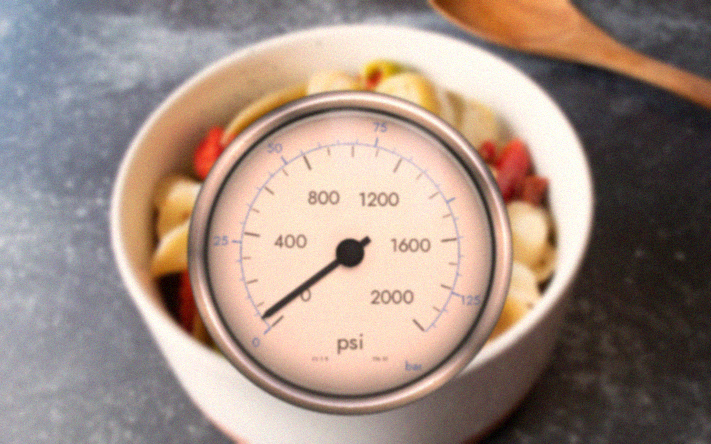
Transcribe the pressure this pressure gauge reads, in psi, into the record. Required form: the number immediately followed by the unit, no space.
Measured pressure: 50psi
